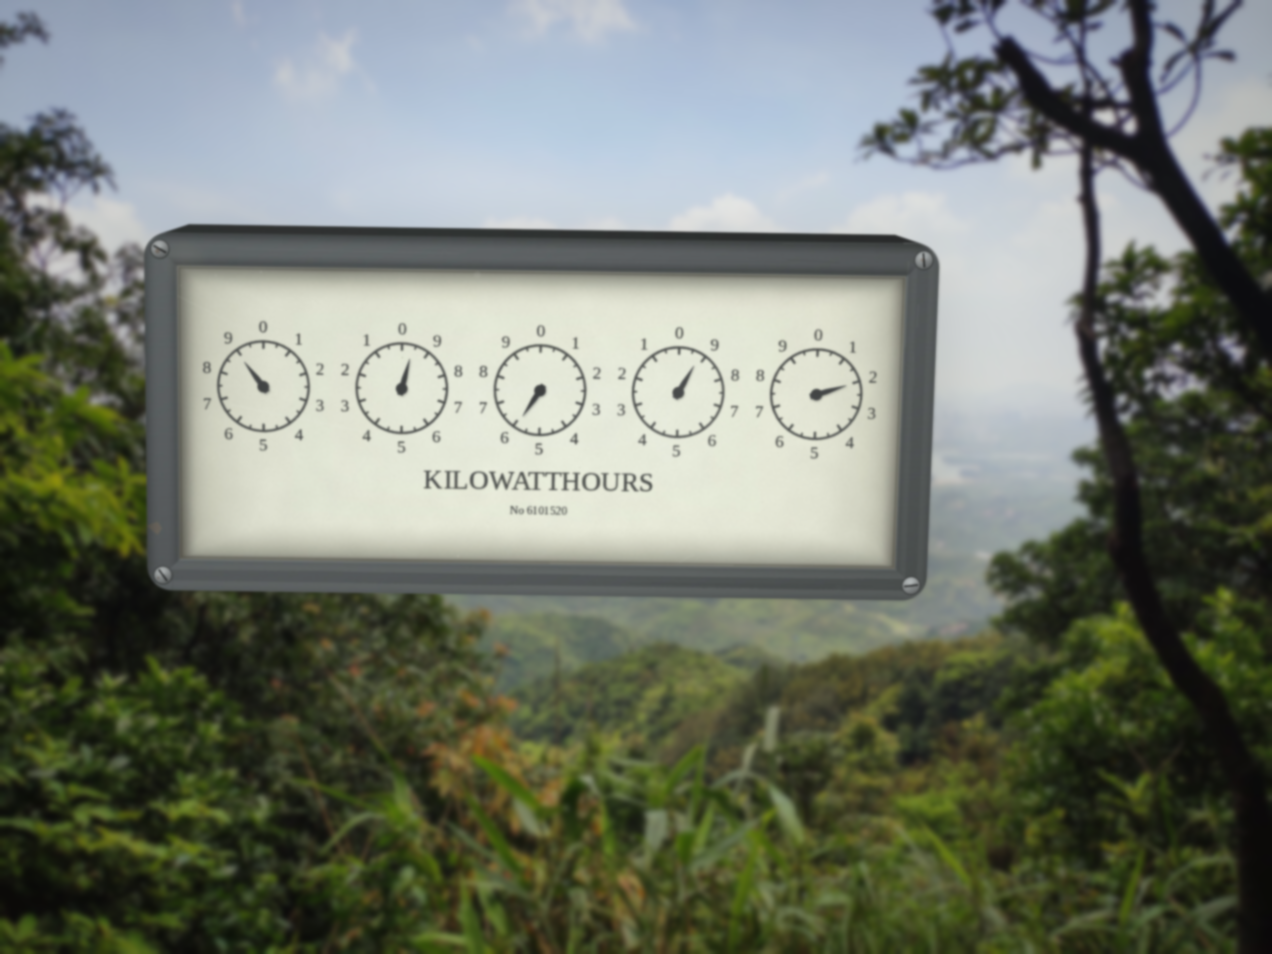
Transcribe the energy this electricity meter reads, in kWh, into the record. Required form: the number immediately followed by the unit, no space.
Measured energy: 89592kWh
